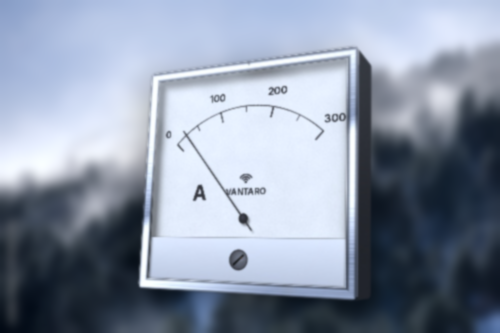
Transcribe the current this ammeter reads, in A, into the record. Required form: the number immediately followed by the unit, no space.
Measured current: 25A
